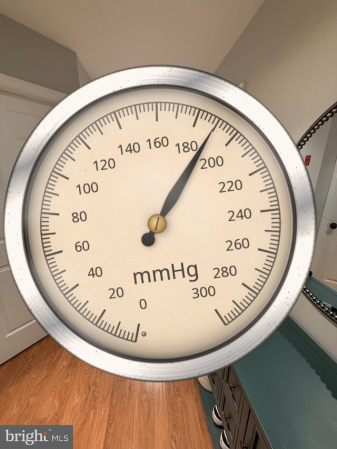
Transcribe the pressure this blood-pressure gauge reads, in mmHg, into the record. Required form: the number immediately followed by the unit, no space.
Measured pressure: 190mmHg
